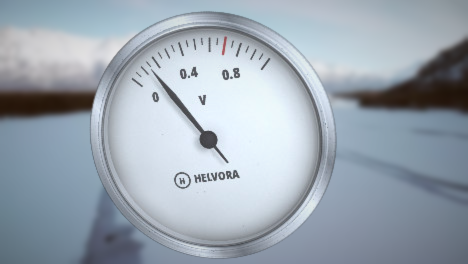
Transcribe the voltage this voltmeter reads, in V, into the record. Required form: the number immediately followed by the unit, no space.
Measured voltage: 0.15V
